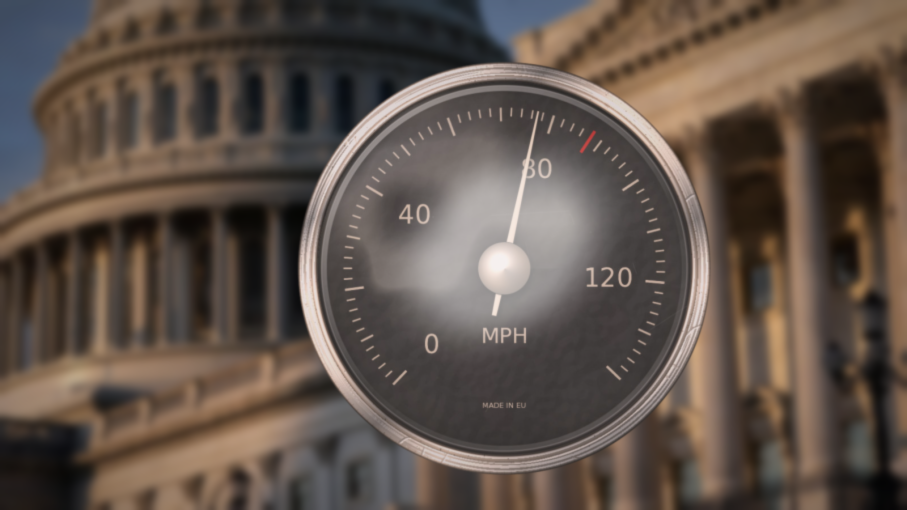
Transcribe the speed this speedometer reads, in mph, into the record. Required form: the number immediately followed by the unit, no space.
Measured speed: 77mph
